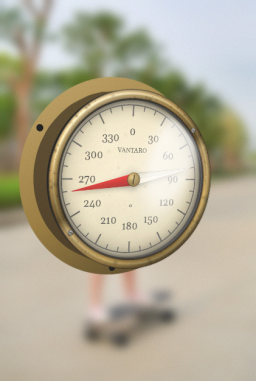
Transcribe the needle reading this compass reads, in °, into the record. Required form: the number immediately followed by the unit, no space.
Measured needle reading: 260°
